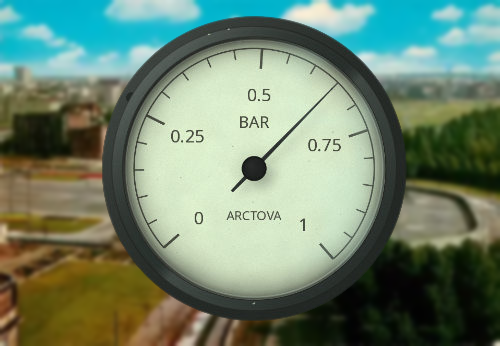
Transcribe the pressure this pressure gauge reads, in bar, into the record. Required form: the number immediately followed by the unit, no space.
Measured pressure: 0.65bar
